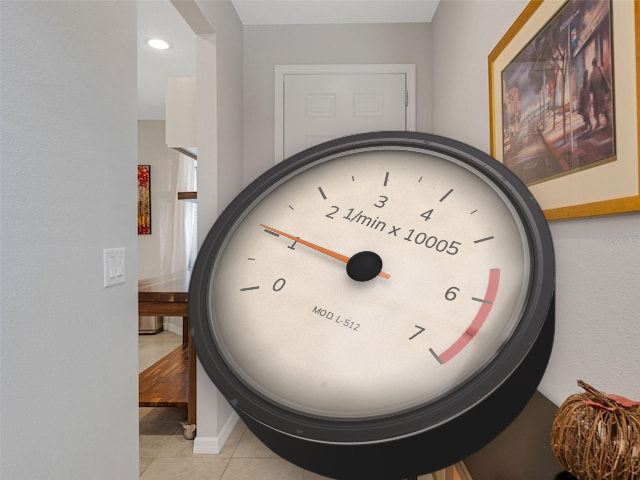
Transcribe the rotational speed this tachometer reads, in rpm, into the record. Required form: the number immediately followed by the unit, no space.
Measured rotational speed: 1000rpm
